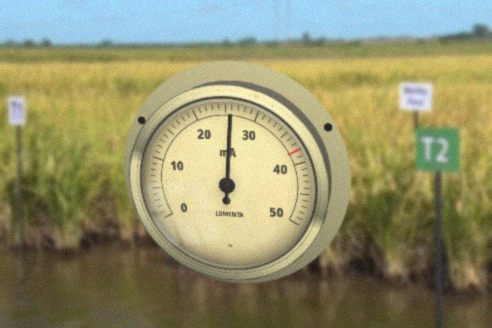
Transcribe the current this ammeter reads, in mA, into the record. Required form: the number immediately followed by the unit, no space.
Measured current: 26mA
